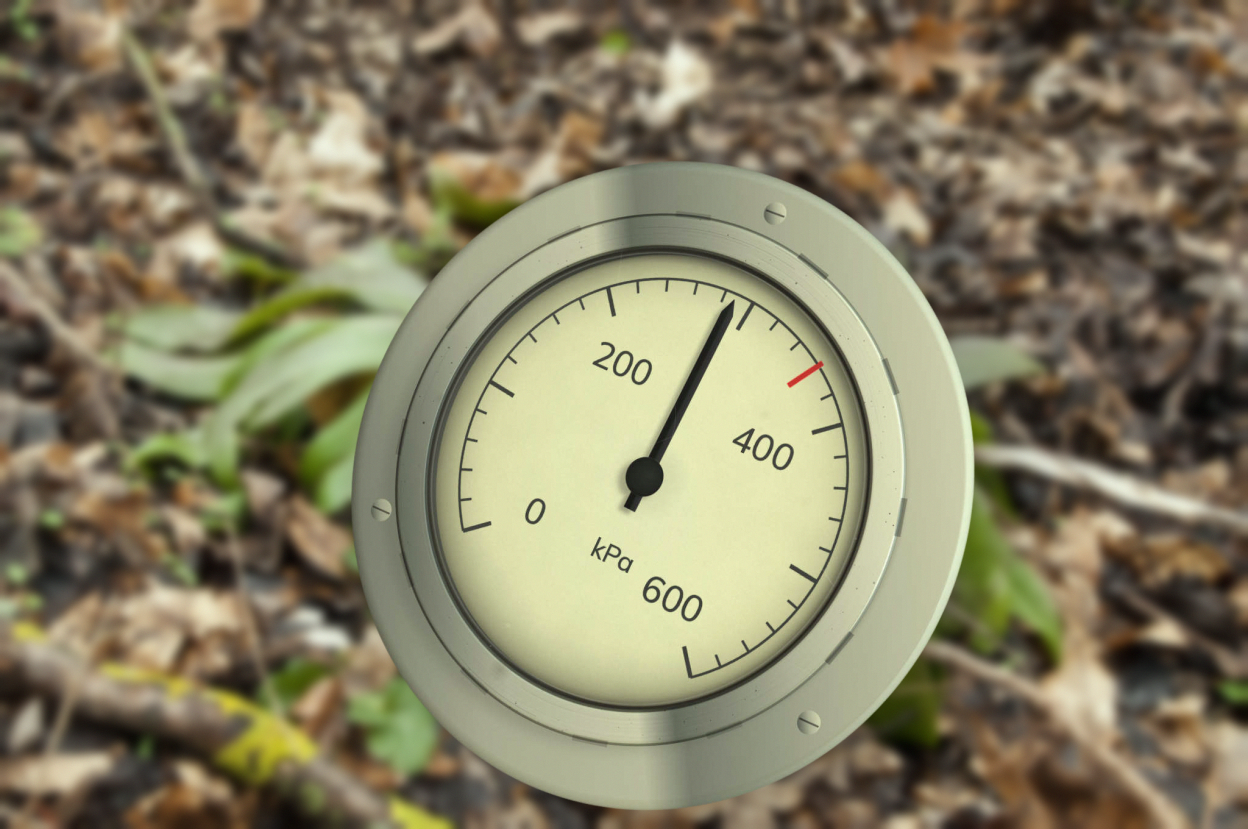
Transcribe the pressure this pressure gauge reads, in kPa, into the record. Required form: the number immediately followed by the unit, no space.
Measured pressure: 290kPa
